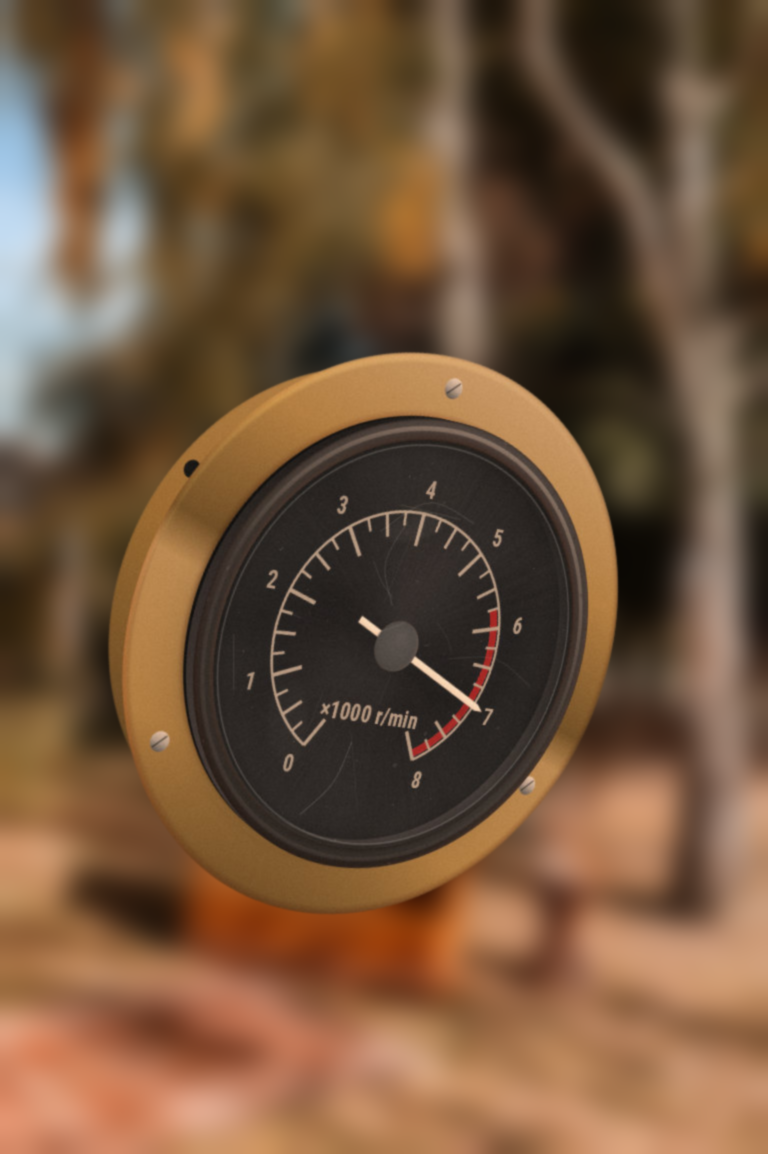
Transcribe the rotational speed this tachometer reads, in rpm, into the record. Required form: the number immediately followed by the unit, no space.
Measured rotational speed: 7000rpm
